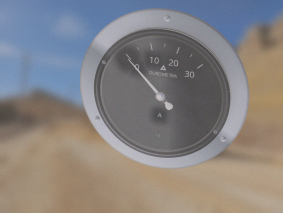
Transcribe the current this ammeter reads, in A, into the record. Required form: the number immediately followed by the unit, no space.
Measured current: 0A
